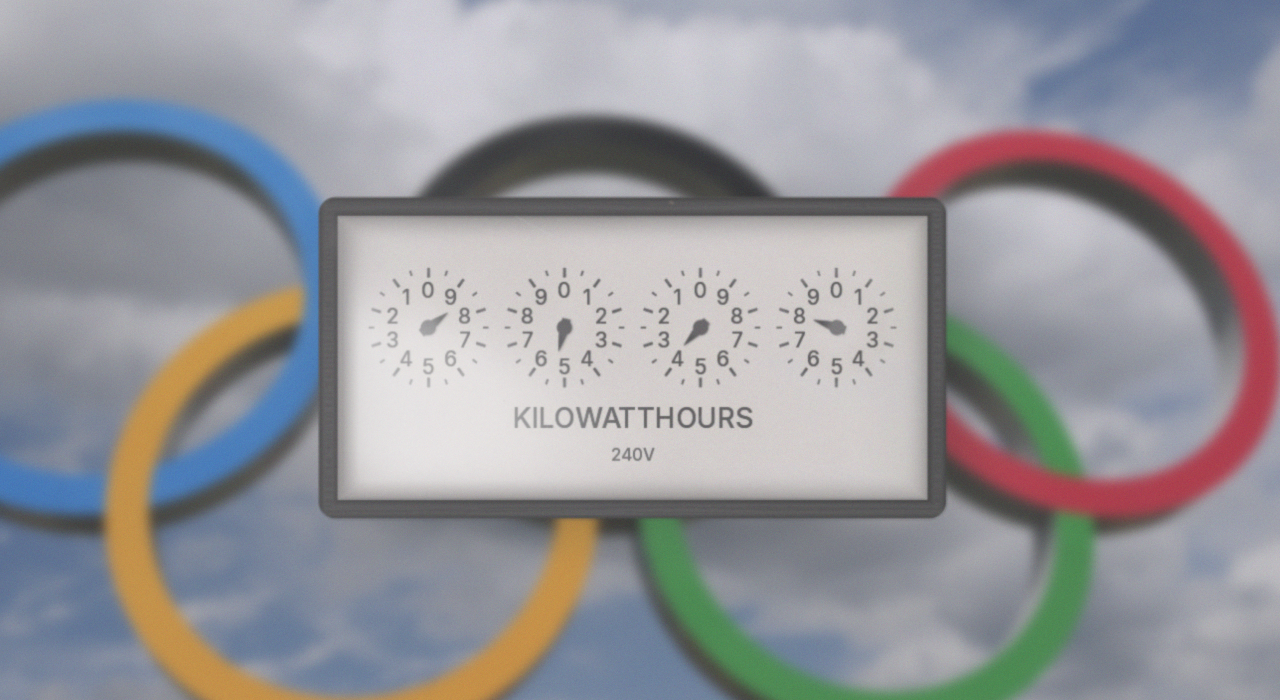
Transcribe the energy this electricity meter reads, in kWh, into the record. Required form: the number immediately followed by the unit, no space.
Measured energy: 8538kWh
